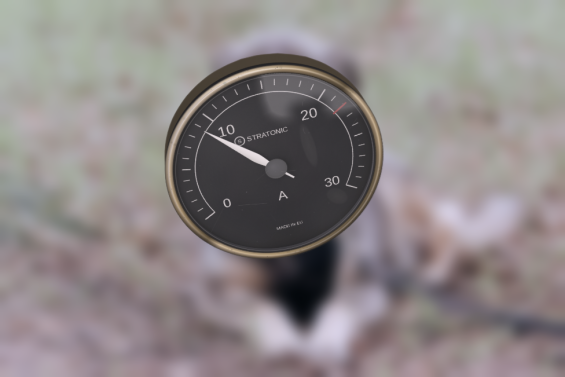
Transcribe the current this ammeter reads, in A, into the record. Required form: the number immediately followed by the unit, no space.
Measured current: 9A
